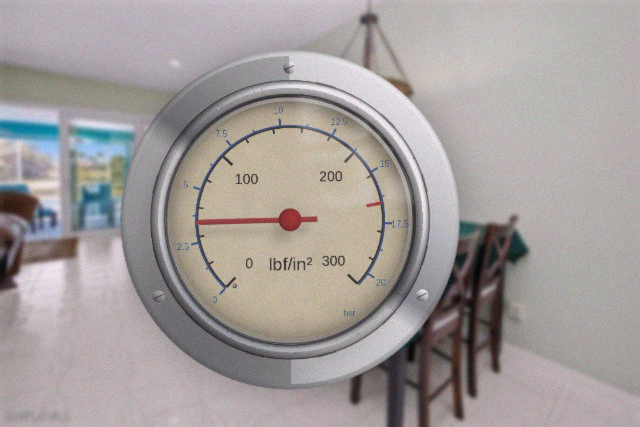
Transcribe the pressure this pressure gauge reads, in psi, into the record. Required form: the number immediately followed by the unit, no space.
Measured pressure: 50psi
